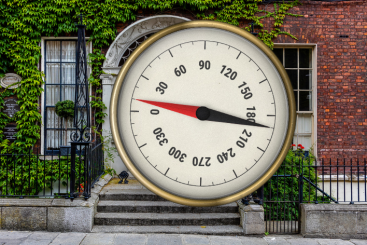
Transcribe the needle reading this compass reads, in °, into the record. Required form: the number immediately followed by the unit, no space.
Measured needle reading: 10°
